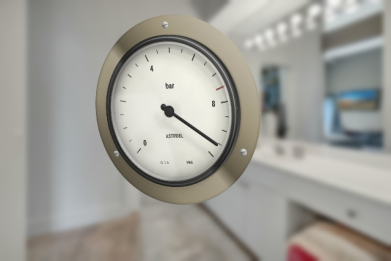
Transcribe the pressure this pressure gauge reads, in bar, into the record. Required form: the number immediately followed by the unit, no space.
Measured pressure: 9.5bar
